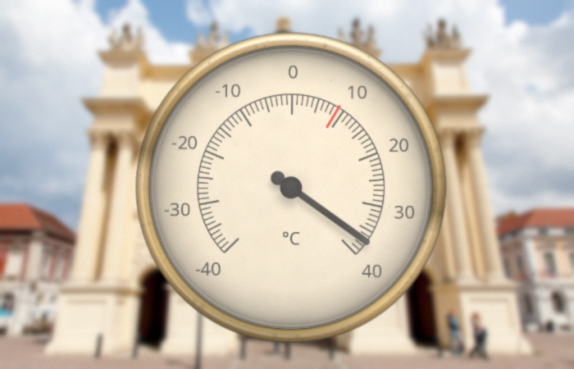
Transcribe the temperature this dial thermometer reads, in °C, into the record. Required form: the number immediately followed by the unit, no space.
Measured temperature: 37°C
